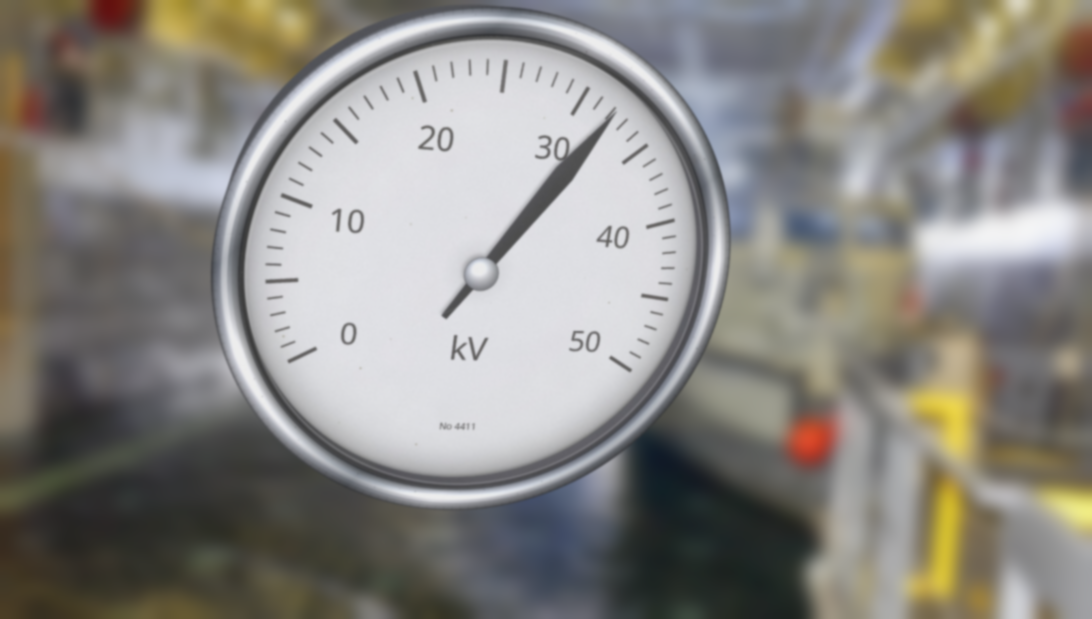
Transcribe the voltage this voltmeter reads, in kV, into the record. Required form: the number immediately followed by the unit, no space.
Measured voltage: 32kV
